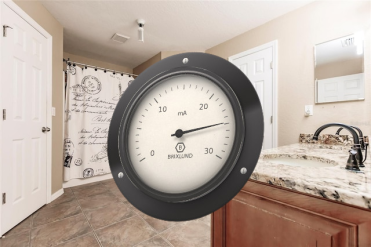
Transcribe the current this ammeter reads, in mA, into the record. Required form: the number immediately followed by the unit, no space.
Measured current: 25mA
